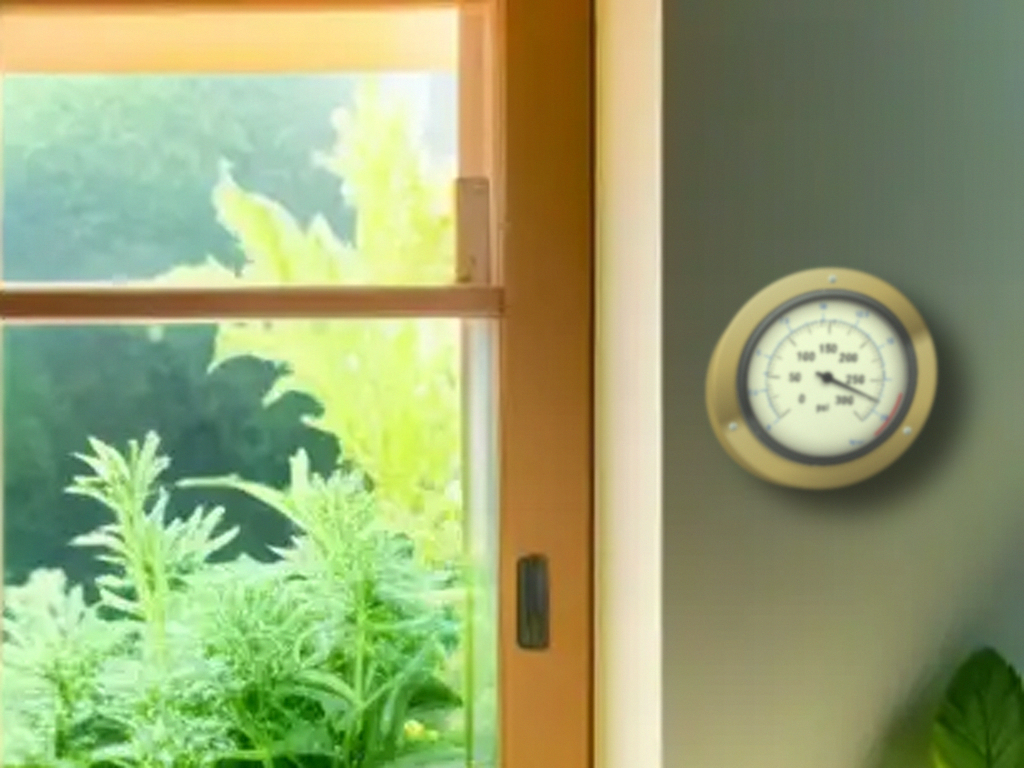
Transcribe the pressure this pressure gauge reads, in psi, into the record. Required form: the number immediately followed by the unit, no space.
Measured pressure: 275psi
